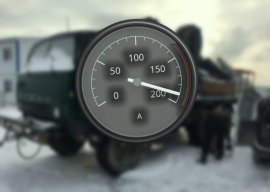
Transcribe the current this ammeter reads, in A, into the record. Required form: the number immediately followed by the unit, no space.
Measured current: 190A
